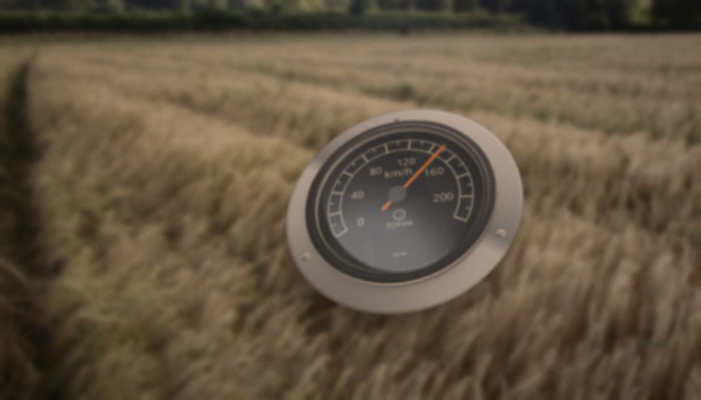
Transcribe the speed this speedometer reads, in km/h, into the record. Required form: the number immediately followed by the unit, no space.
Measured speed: 150km/h
